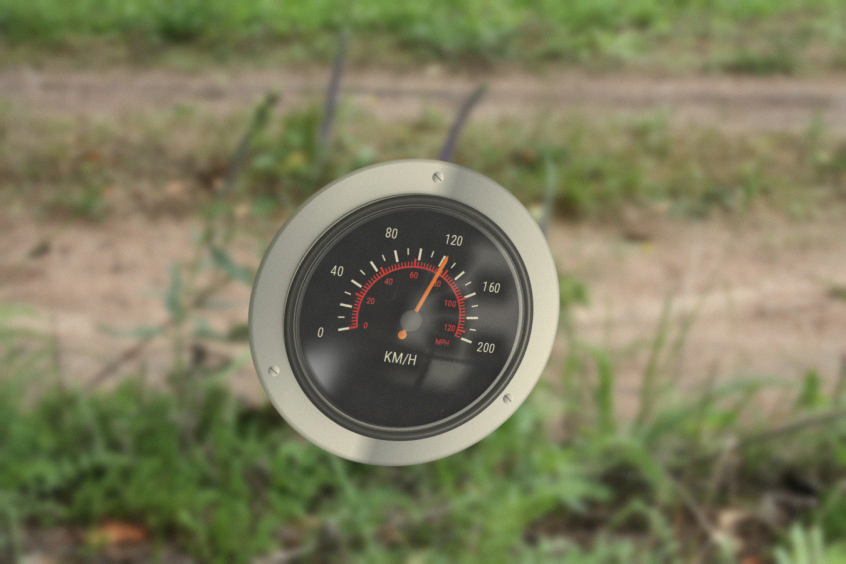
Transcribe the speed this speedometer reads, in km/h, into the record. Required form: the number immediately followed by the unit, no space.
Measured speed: 120km/h
